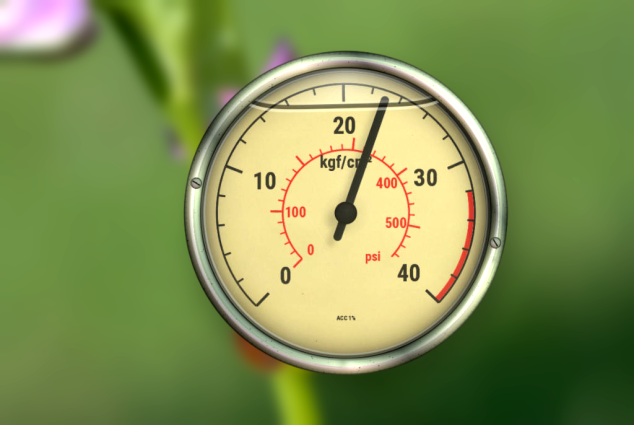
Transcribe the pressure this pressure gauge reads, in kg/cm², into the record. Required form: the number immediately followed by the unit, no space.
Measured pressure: 23kg/cm²
